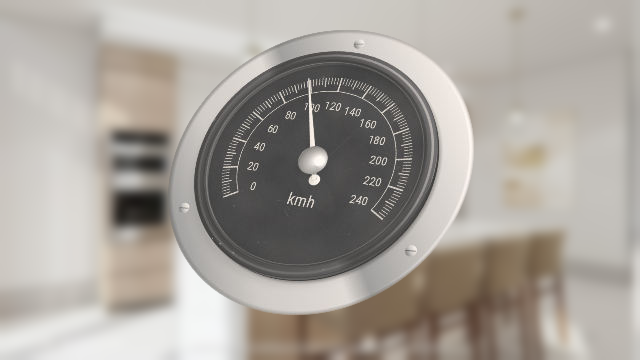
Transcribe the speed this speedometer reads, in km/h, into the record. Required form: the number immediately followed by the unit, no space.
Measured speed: 100km/h
